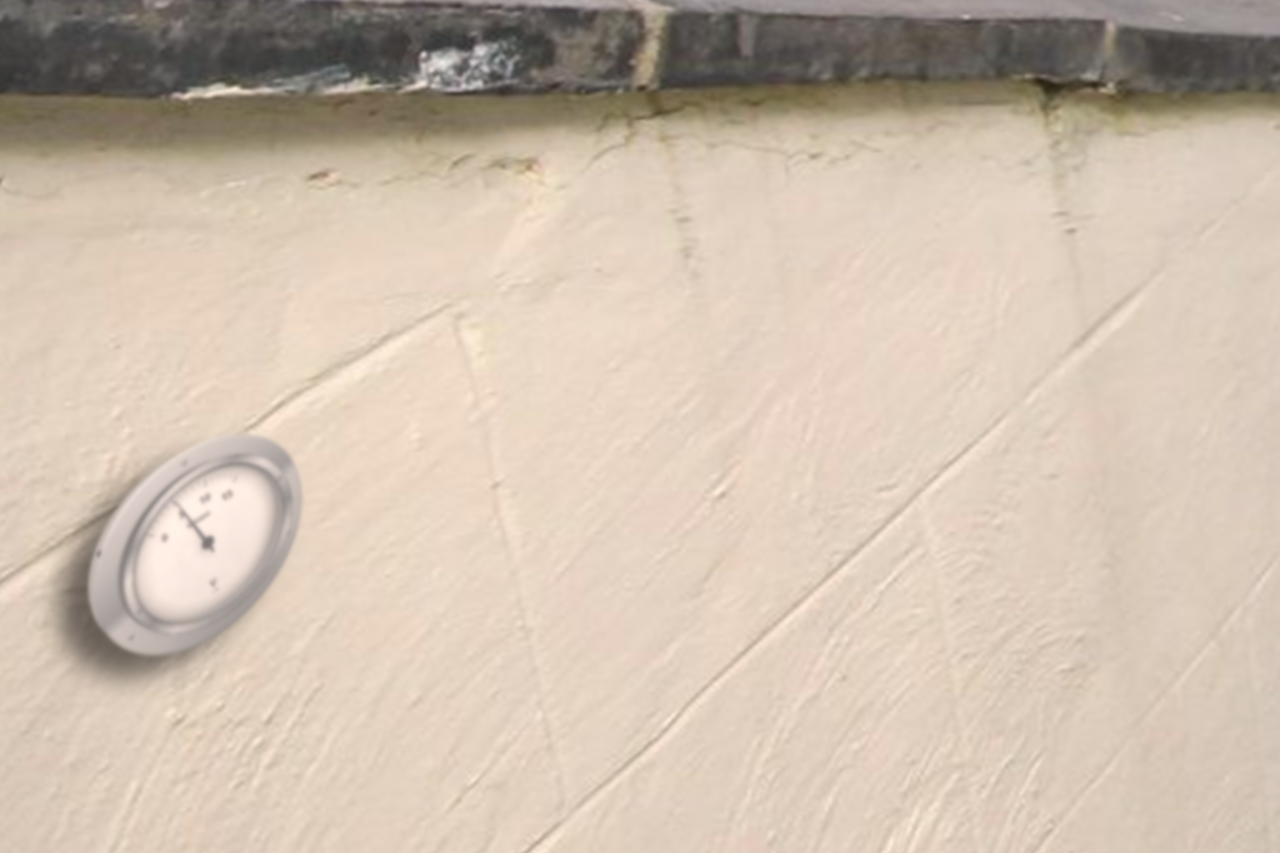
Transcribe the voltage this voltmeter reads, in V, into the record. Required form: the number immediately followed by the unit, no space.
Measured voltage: 5V
